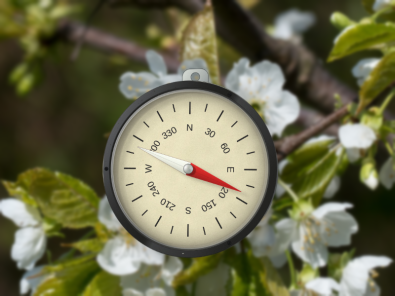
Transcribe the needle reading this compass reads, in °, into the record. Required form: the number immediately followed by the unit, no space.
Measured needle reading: 112.5°
